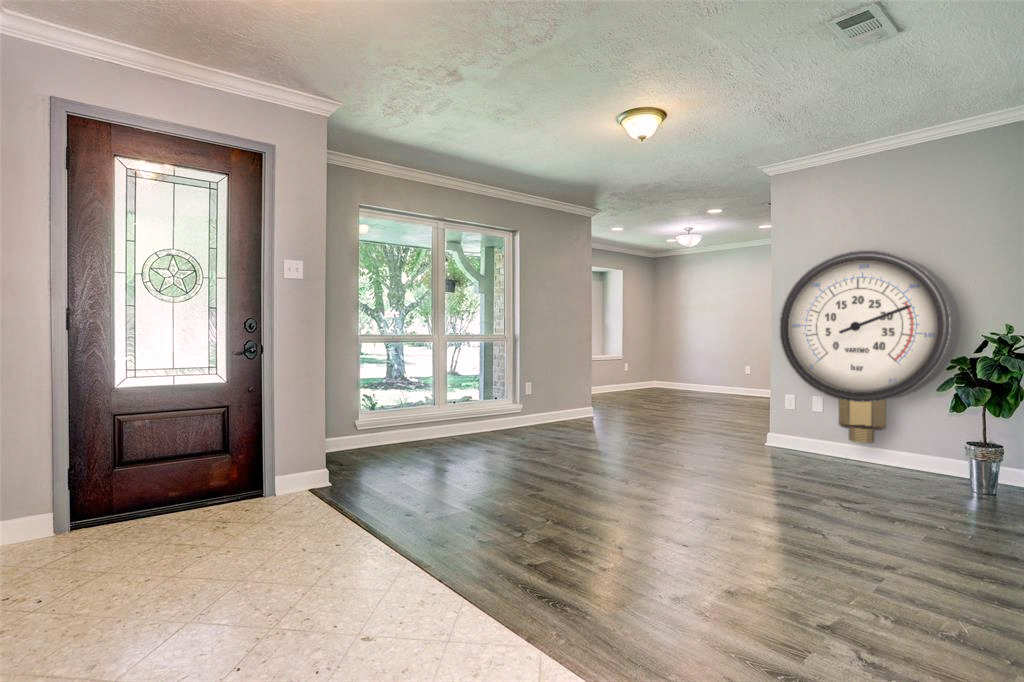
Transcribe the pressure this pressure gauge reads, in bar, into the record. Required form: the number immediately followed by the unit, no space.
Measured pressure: 30bar
